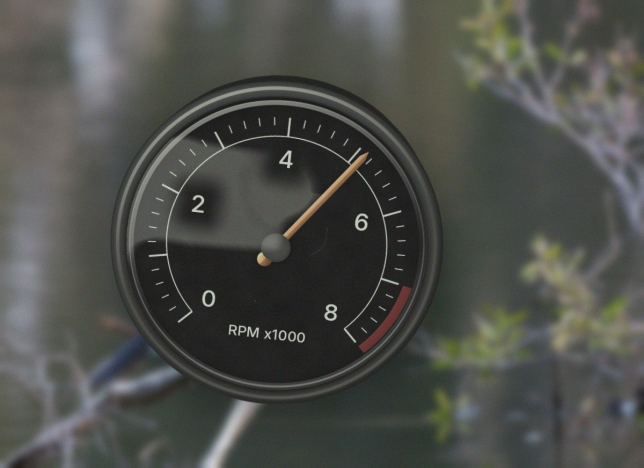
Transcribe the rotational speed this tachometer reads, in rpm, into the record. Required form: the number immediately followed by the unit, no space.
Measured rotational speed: 5100rpm
